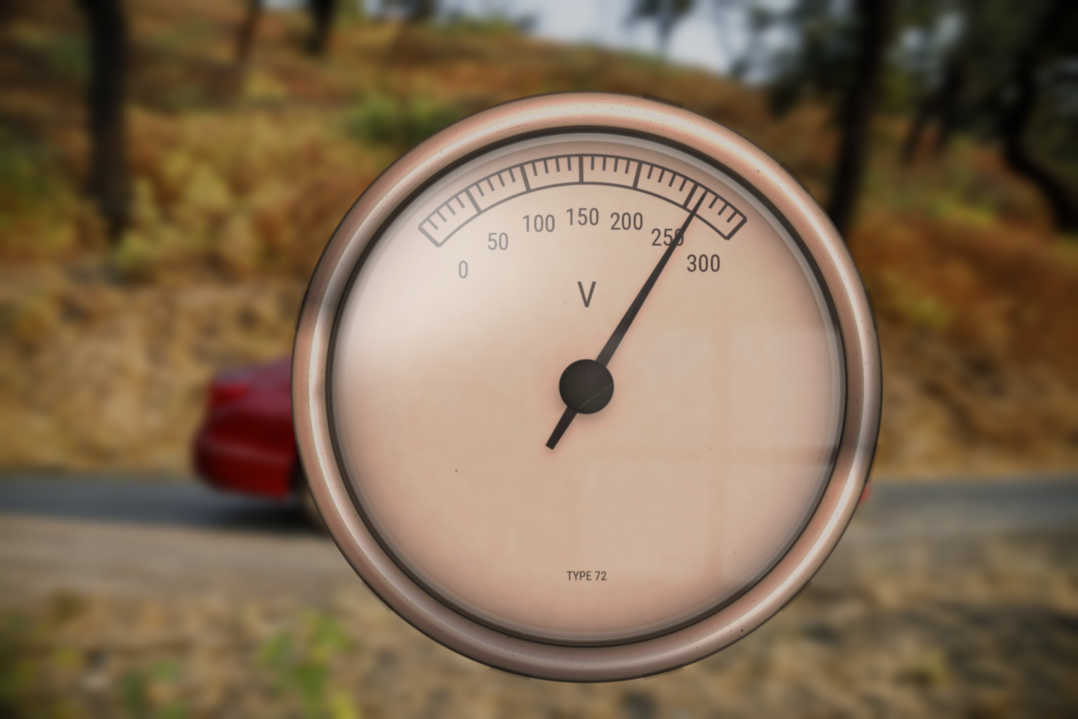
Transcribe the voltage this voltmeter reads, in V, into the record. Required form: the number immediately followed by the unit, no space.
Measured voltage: 260V
